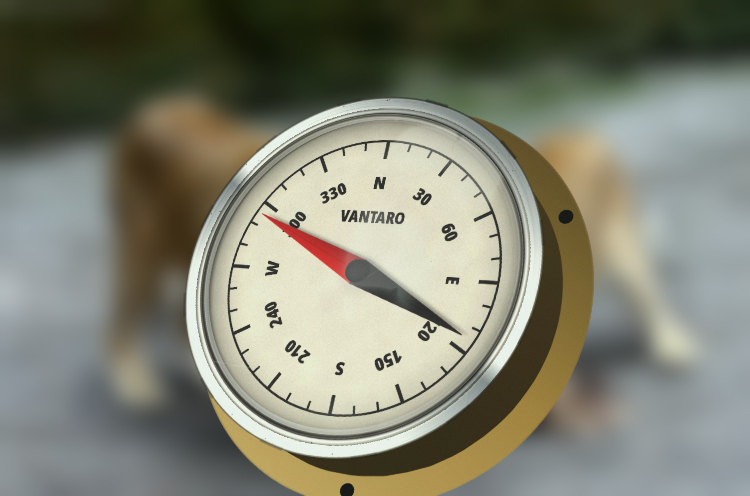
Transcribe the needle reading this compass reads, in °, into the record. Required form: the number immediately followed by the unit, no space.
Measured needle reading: 295°
